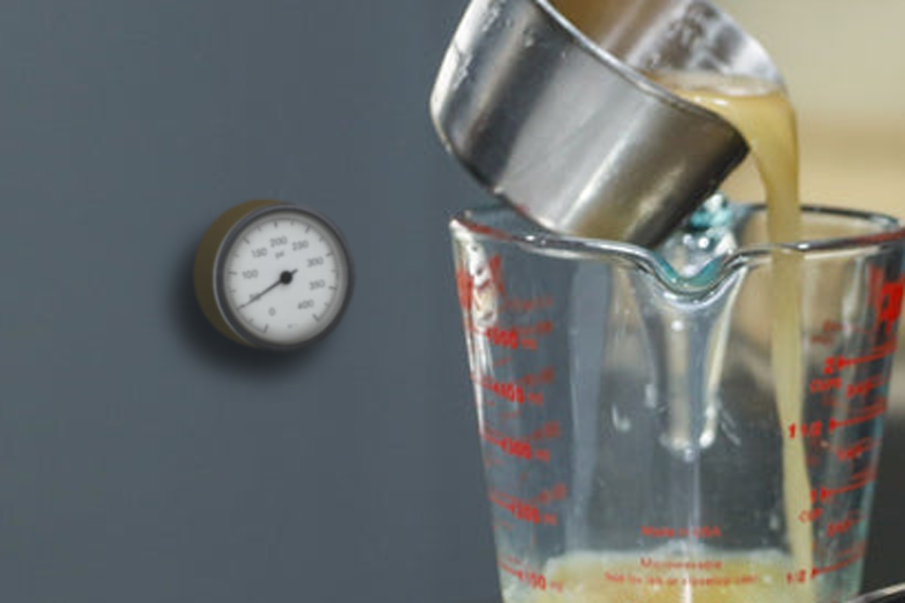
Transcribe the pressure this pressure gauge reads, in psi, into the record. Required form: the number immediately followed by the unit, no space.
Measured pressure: 50psi
